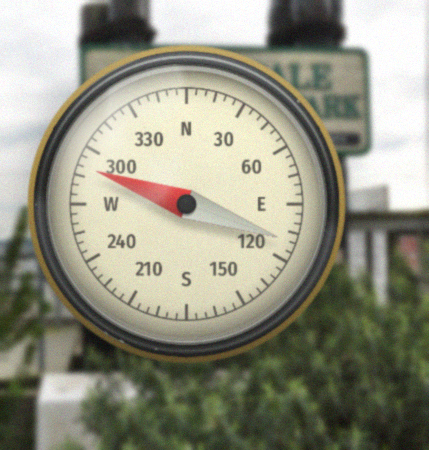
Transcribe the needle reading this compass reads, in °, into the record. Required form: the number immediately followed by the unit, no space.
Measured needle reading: 290°
